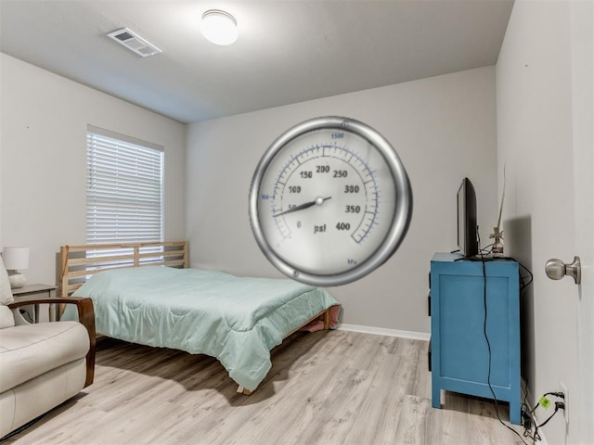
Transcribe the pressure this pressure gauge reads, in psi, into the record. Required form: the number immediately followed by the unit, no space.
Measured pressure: 40psi
